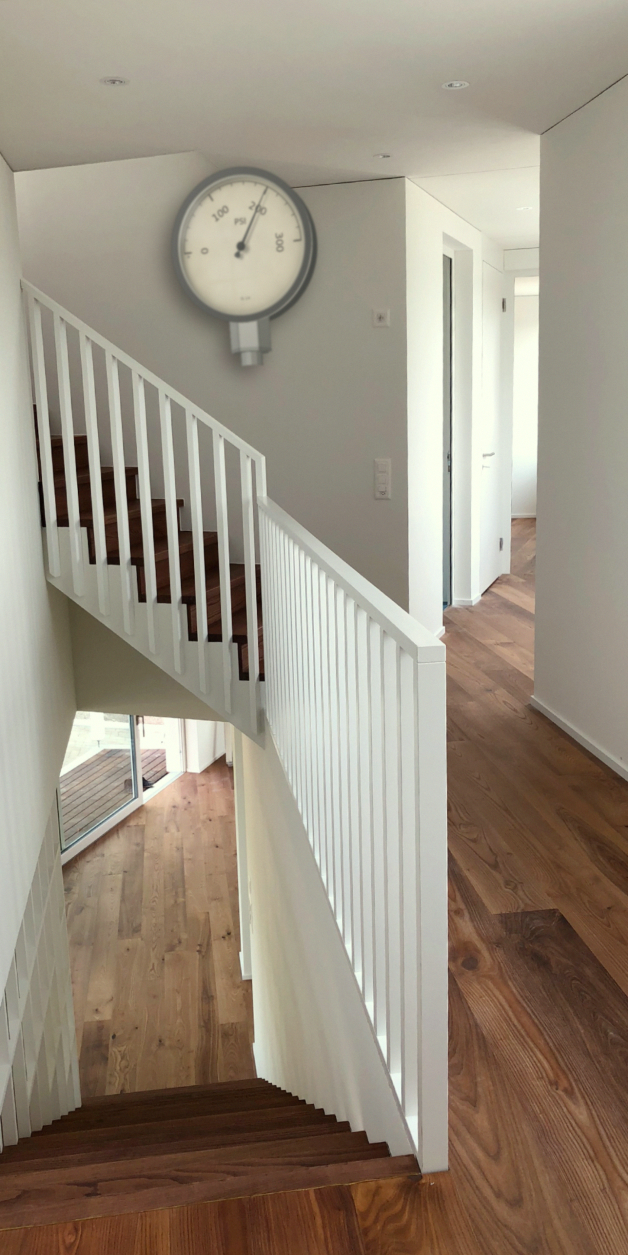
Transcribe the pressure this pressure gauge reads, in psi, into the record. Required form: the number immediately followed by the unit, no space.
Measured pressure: 200psi
